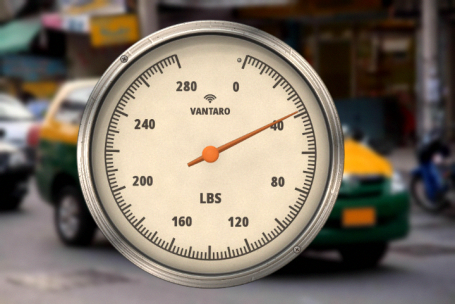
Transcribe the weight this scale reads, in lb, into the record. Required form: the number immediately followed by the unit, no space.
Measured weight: 38lb
